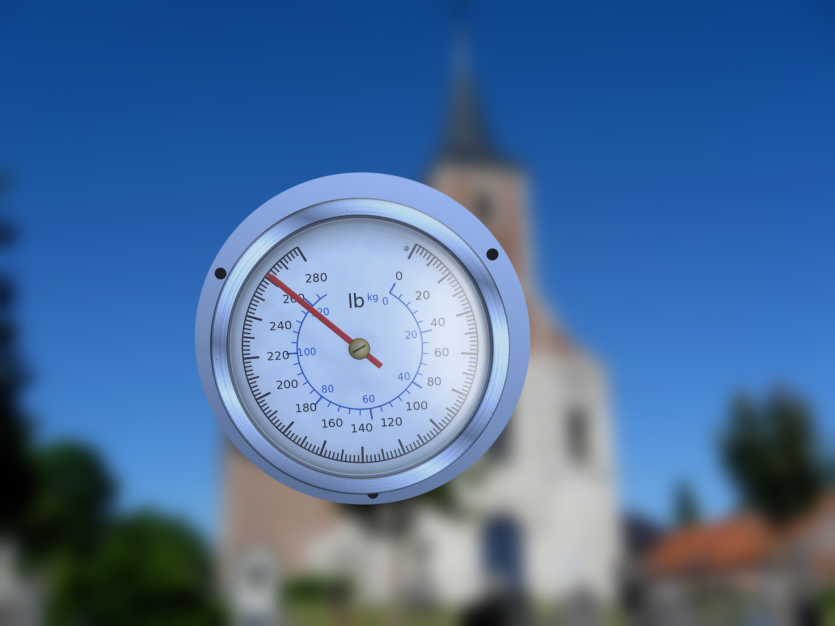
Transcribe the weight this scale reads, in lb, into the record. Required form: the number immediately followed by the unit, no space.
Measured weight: 262lb
